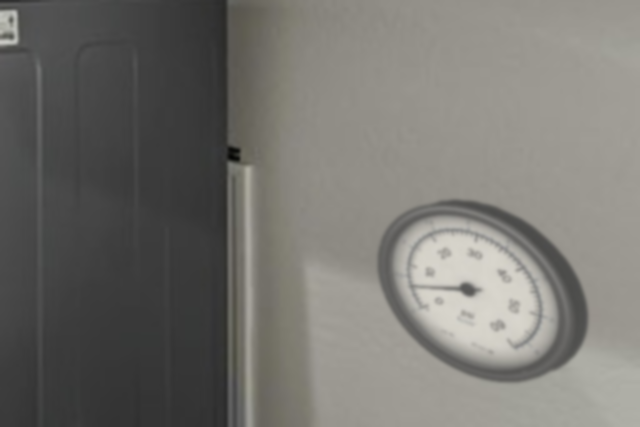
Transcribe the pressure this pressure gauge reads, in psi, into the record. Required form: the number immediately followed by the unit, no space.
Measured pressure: 5psi
